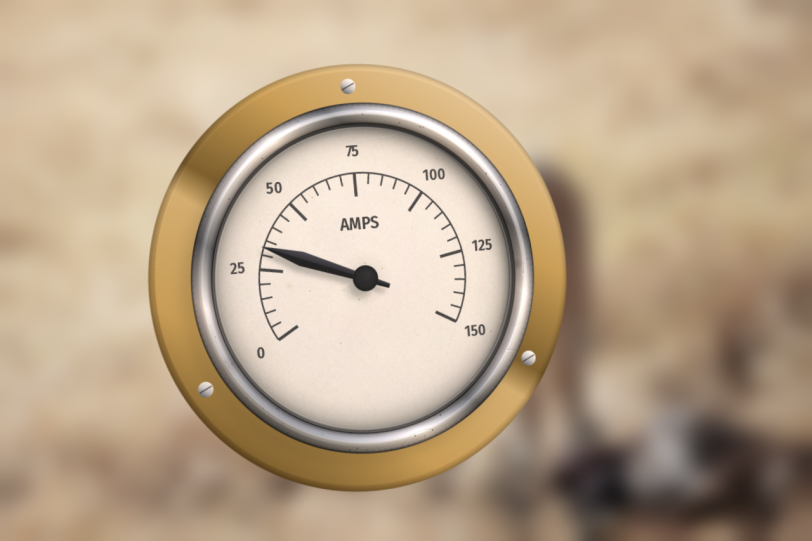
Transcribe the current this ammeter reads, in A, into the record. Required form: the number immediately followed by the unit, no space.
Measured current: 32.5A
